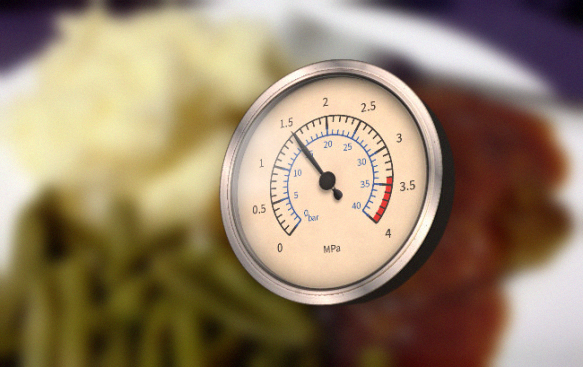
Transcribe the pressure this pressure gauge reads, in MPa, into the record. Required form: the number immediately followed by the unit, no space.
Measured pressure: 1.5MPa
